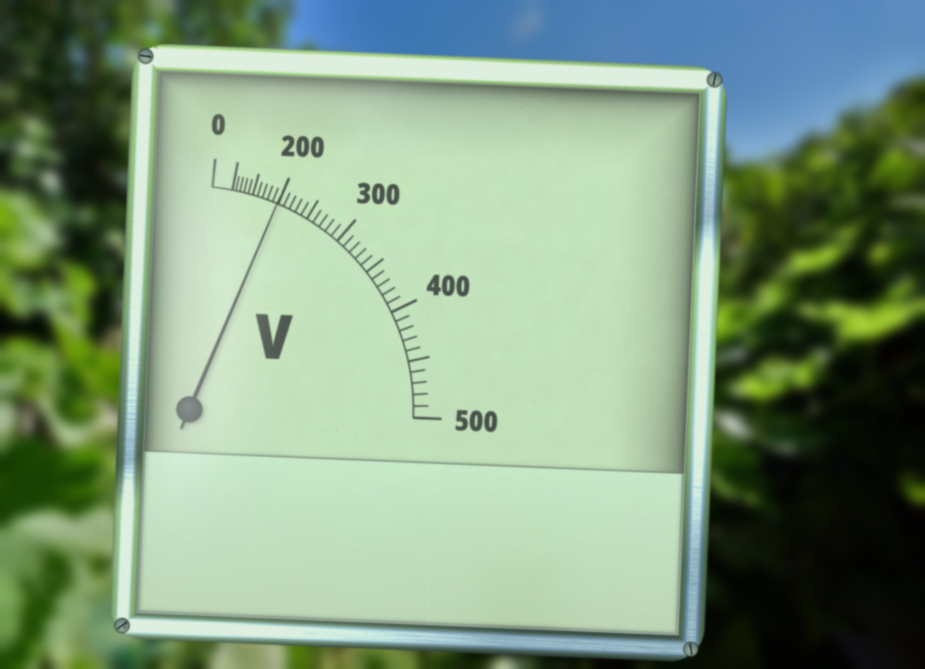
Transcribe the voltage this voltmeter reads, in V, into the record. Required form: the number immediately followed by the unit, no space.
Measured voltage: 200V
